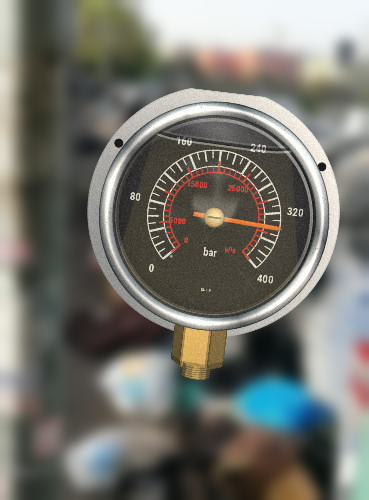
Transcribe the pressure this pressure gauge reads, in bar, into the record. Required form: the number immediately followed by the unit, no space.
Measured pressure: 340bar
